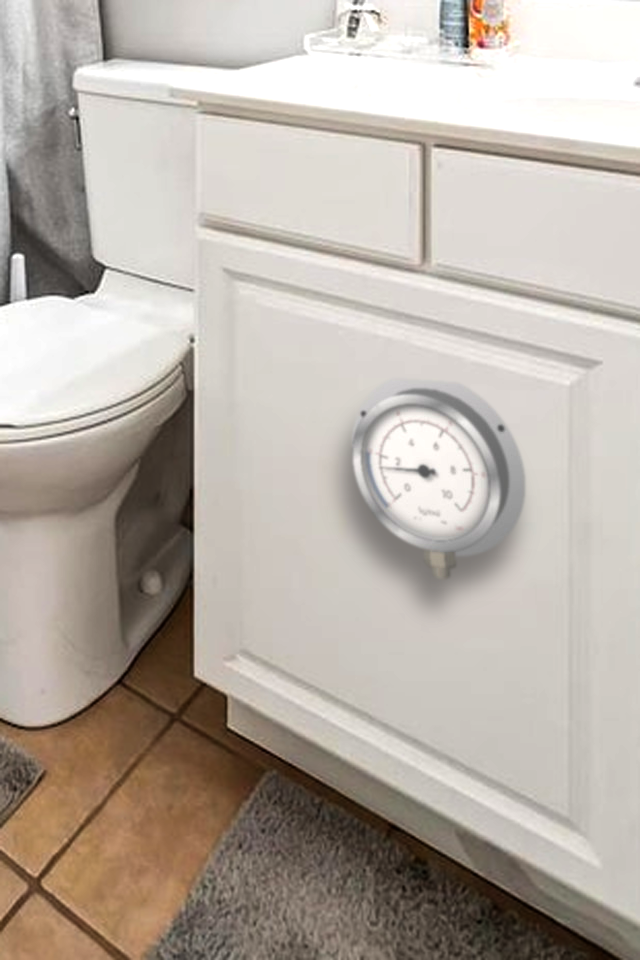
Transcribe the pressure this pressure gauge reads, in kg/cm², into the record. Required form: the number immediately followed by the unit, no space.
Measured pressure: 1.5kg/cm²
